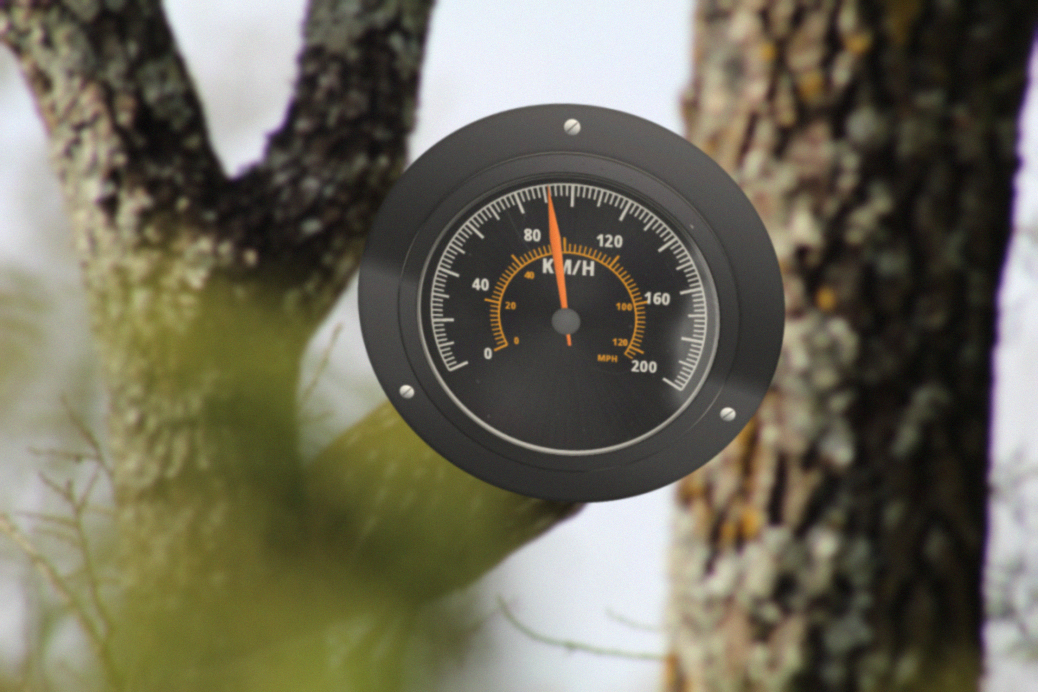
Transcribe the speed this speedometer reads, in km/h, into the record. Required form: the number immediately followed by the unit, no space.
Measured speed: 92km/h
